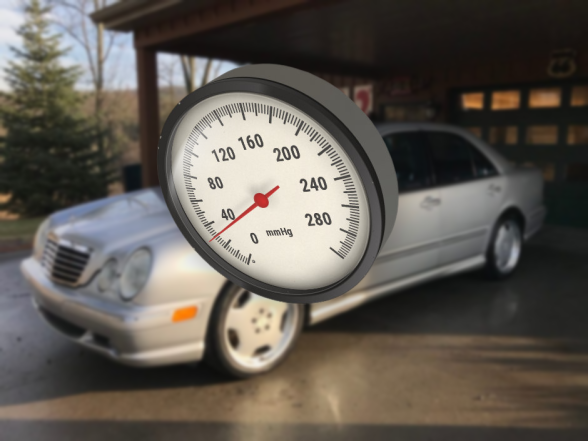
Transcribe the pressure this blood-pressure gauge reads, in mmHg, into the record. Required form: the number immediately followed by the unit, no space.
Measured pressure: 30mmHg
